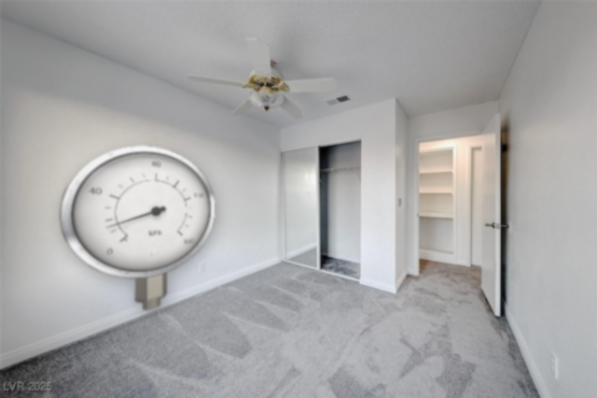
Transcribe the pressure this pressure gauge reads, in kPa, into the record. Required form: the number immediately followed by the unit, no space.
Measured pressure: 15kPa
